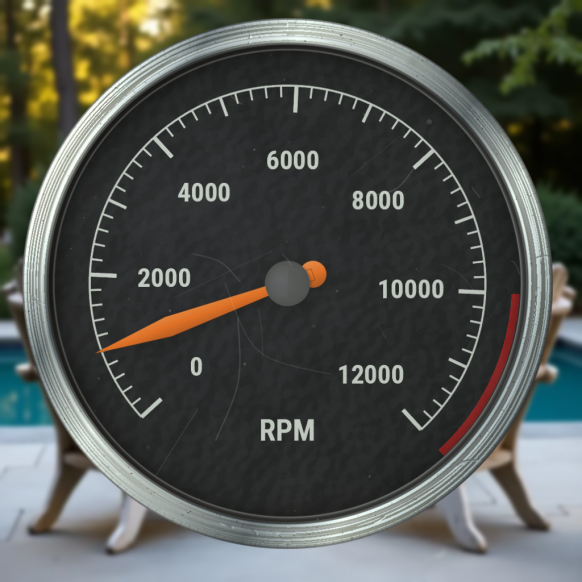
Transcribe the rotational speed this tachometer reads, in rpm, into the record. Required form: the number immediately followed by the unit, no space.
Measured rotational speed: 1000rpm
